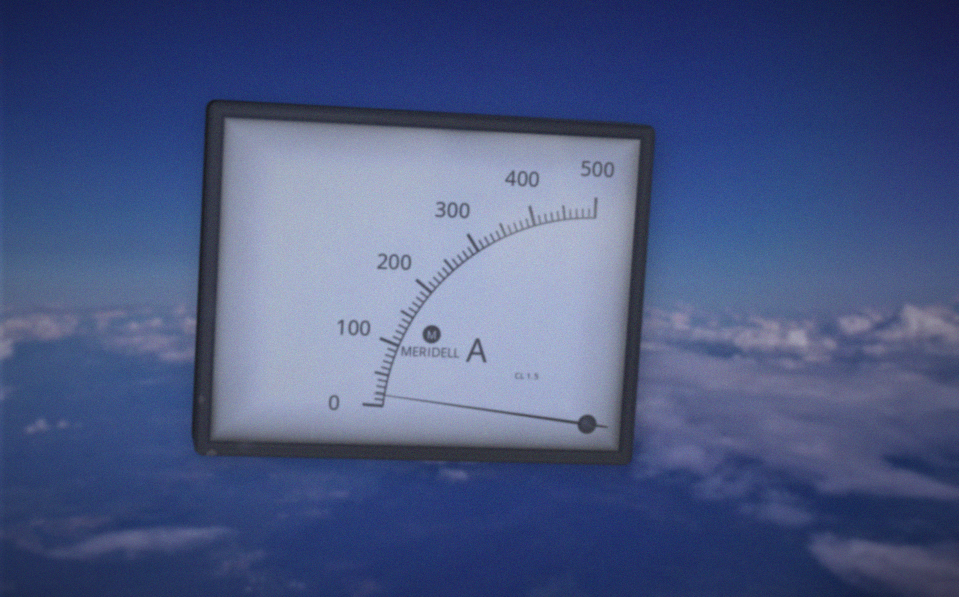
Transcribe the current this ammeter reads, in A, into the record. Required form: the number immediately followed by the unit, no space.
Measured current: 20A
